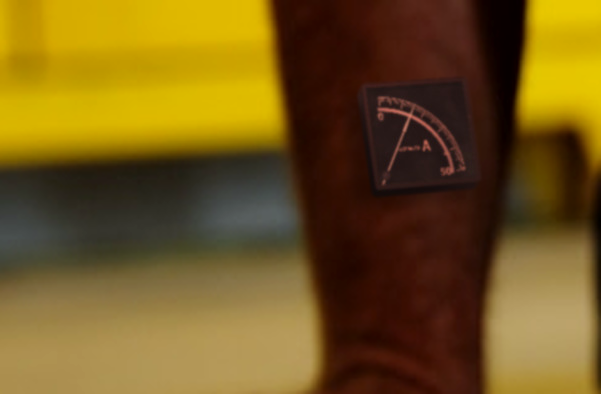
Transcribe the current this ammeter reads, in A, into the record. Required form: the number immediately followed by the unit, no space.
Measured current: 15A
